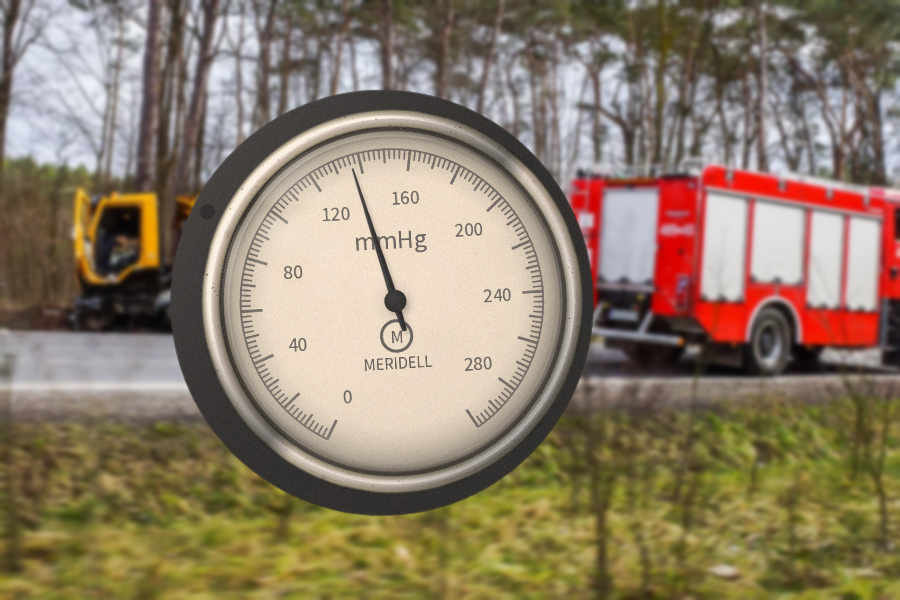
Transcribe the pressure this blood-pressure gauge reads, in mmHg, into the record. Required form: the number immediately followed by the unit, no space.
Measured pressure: 136mmHg
